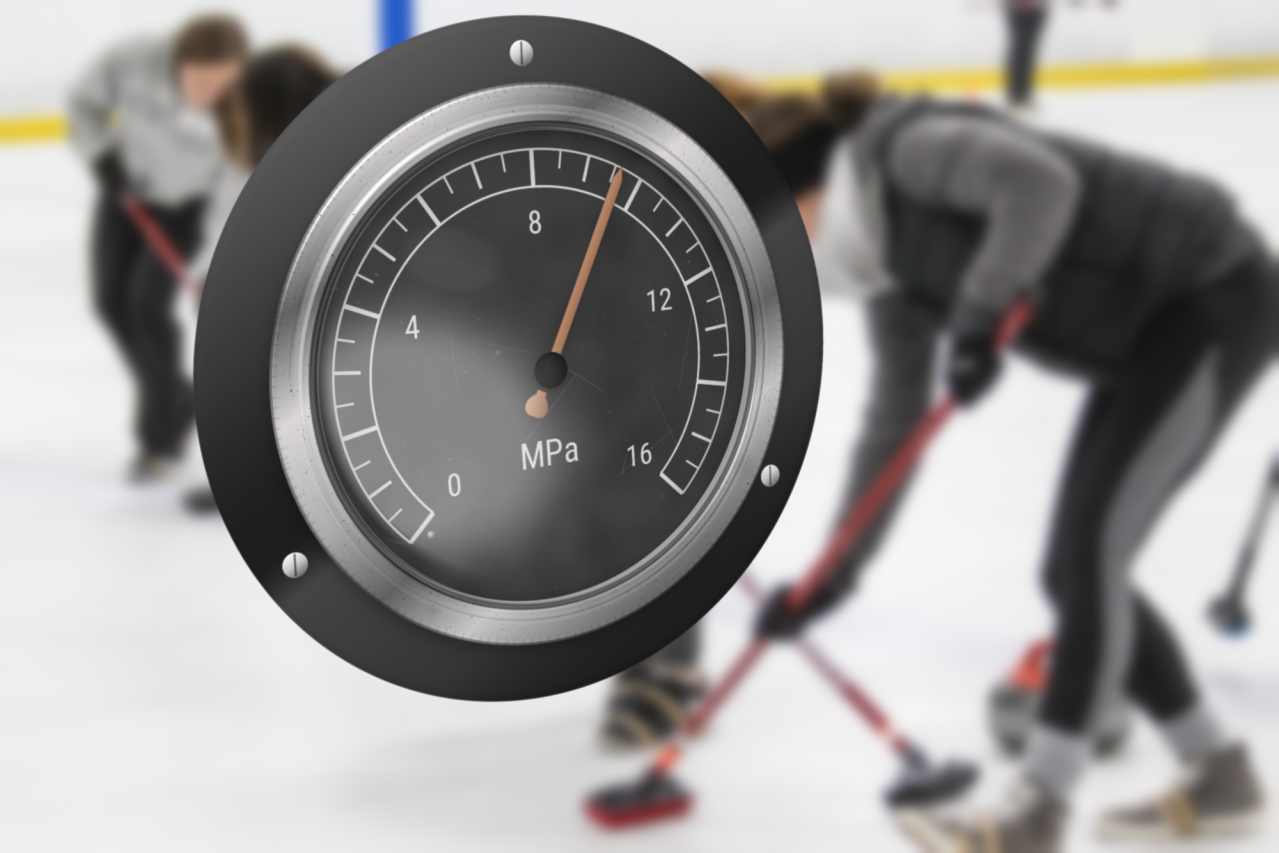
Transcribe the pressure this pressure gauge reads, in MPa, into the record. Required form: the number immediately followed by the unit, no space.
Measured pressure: 9.5MPa
